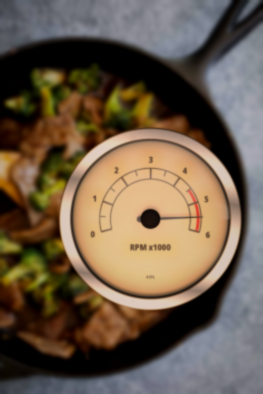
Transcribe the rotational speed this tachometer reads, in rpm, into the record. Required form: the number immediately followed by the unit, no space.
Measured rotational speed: 5500rpm
